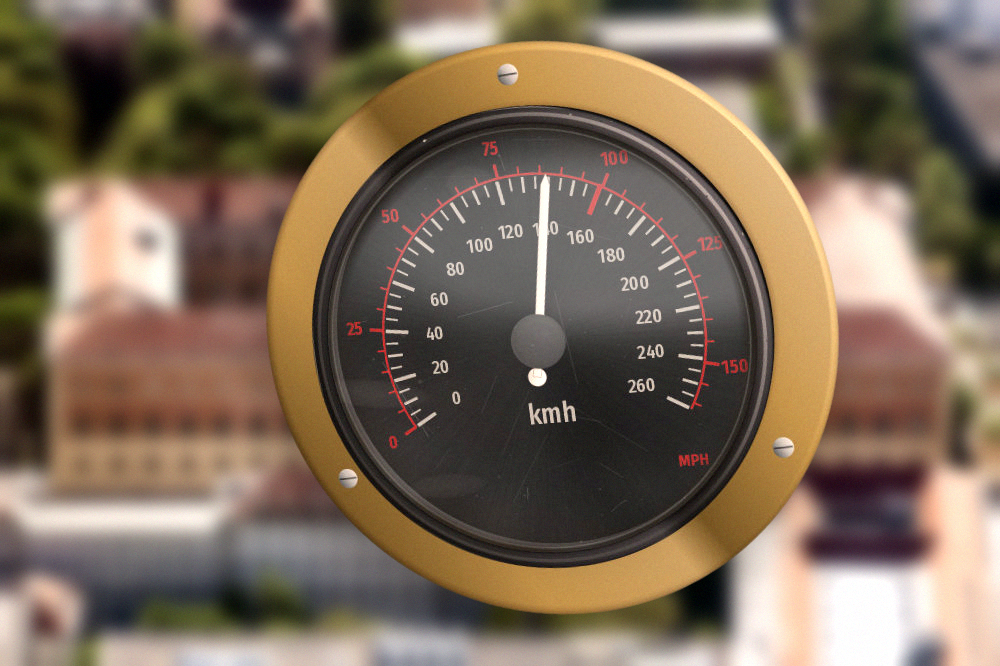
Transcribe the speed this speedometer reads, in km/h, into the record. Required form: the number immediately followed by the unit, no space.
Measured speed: 140km/h
